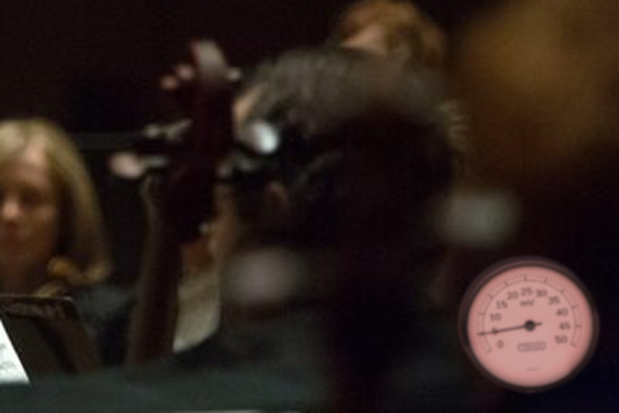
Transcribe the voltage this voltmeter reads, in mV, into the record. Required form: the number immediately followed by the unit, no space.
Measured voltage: 5mV
